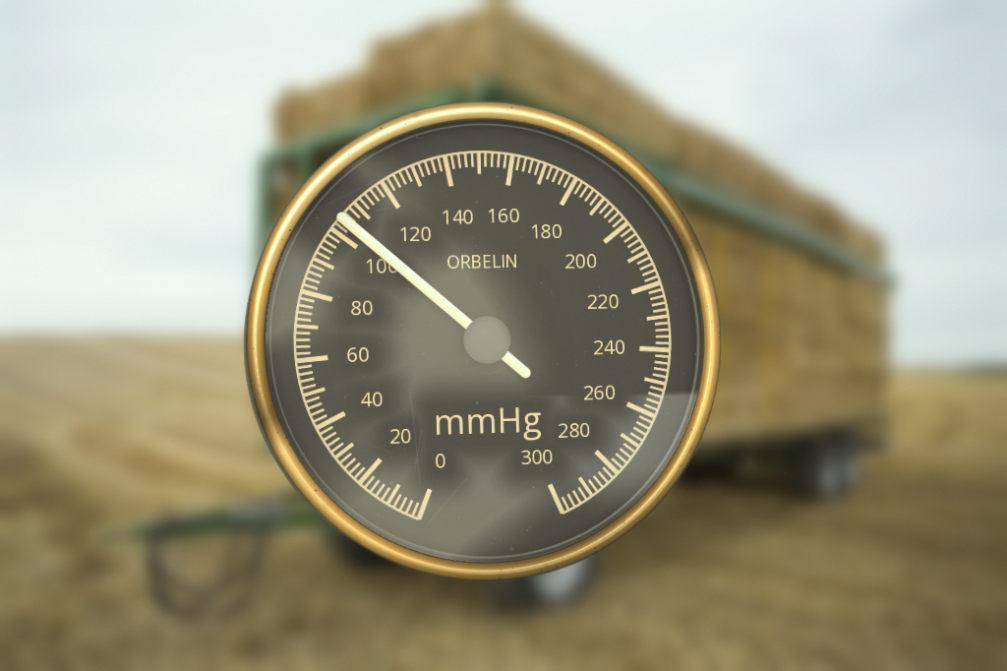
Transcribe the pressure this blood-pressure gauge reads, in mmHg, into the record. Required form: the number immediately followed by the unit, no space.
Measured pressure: 104mmHg
